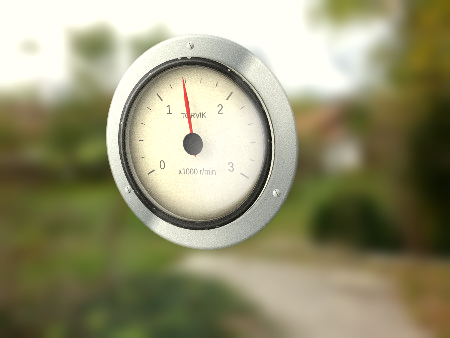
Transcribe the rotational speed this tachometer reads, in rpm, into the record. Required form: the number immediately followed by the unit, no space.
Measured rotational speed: 1400rpm
